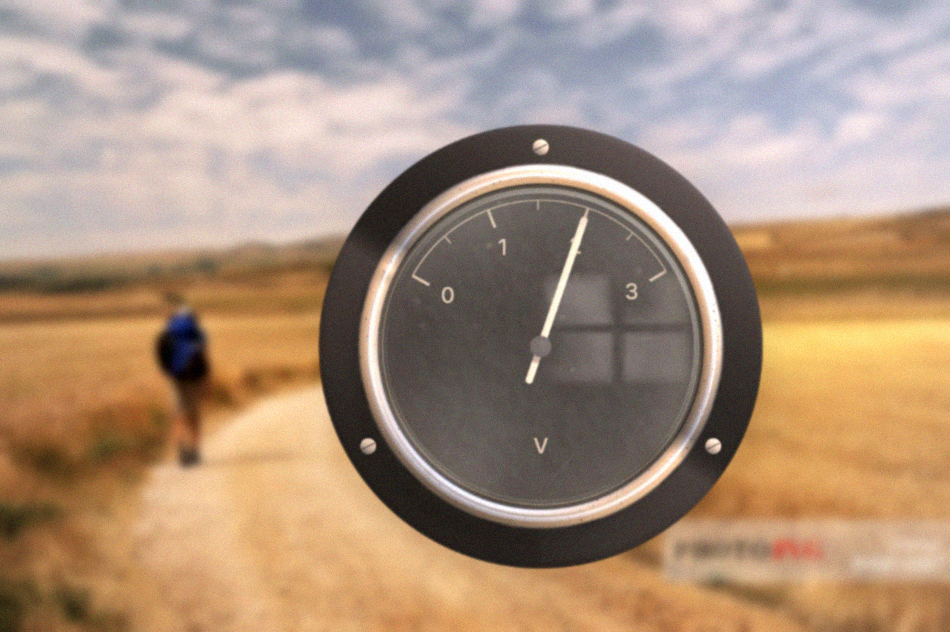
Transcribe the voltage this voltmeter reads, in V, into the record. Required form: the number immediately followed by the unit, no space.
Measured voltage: 2V
